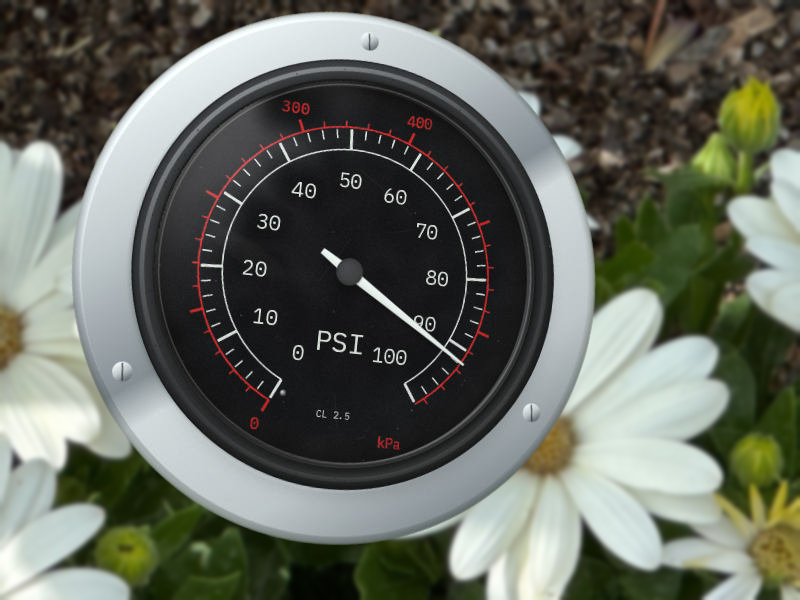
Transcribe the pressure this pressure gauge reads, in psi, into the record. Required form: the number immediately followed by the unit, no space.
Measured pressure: 92psi
